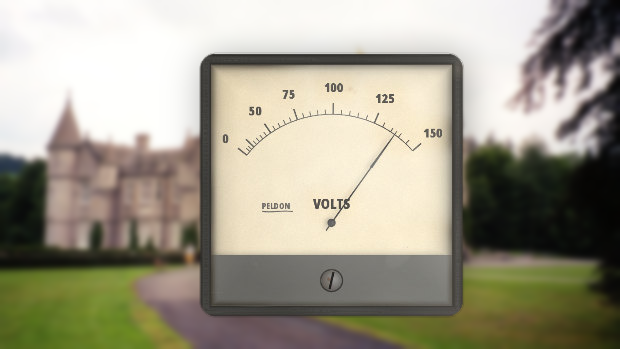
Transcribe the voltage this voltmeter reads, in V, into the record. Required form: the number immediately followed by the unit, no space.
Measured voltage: 137.5V
